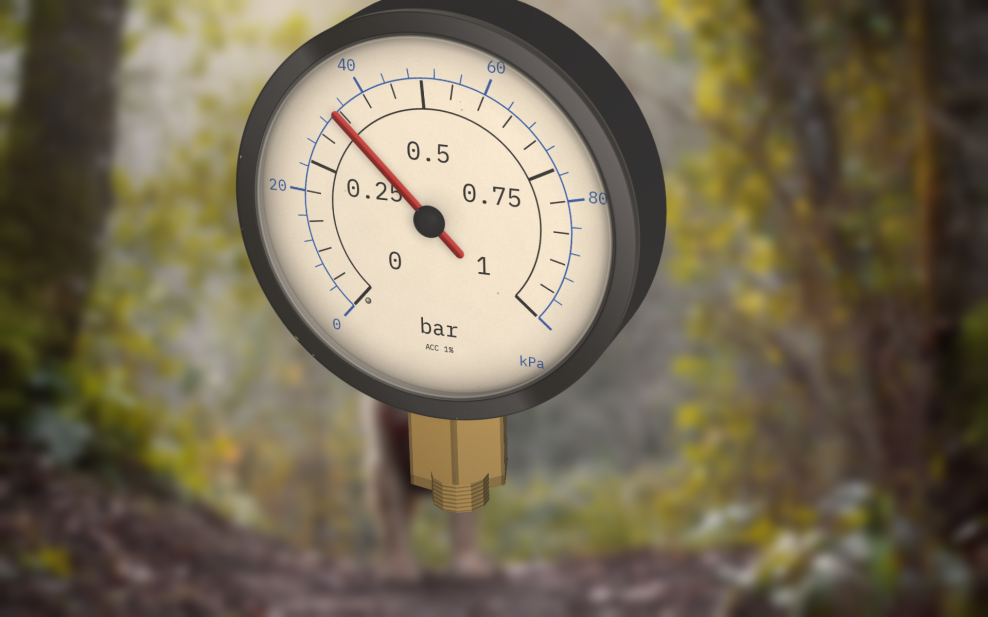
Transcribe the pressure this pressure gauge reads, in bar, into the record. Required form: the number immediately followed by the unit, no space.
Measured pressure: 0.35bar
